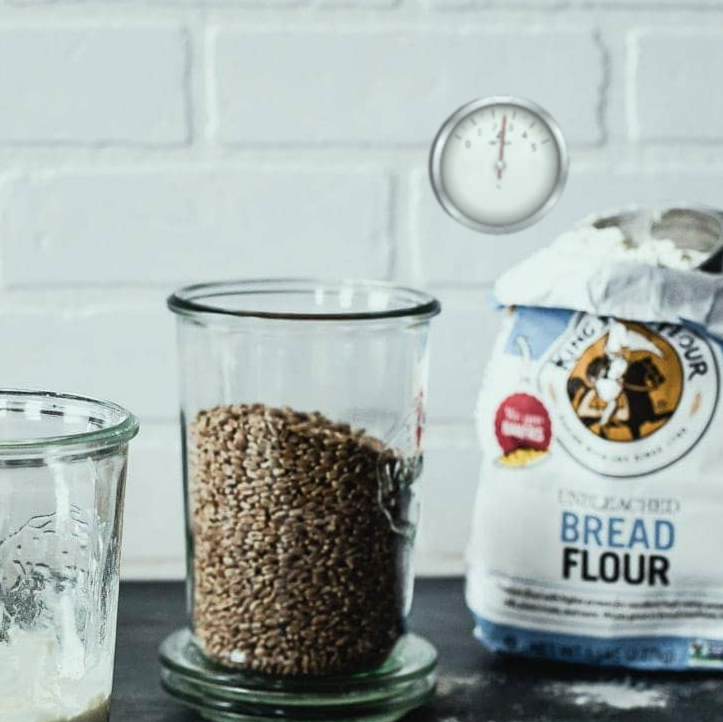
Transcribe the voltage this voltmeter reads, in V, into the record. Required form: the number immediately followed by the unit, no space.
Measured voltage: 2.5V
